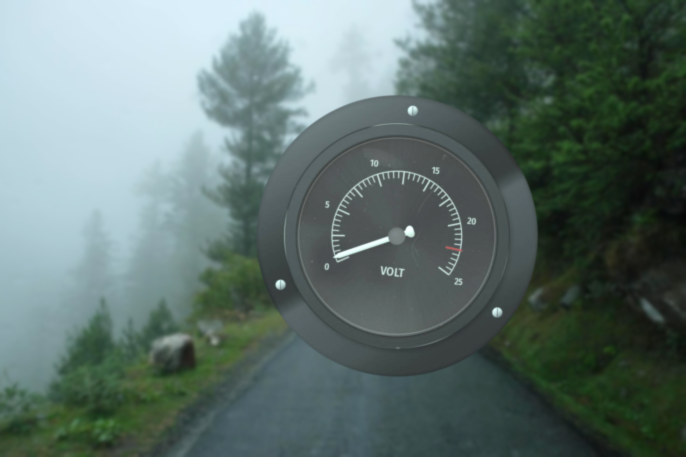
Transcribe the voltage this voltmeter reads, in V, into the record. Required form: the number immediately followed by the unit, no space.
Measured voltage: 0.5V
